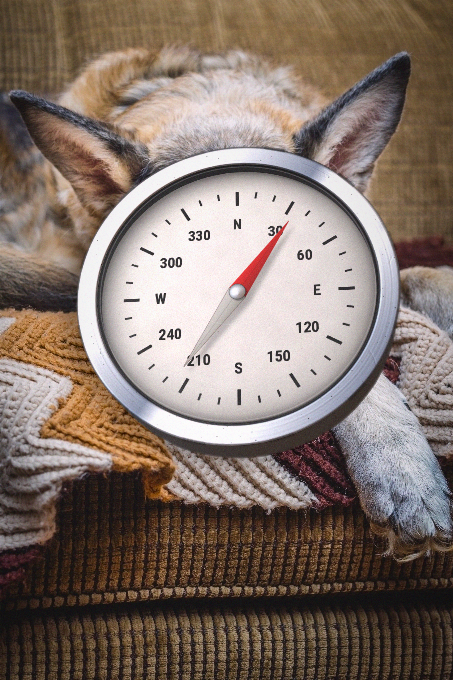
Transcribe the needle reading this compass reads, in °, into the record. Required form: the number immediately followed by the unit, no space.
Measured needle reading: 35°
